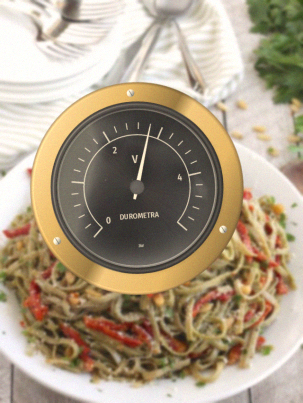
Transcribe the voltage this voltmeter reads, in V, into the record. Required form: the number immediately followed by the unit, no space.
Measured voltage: 2.8V
